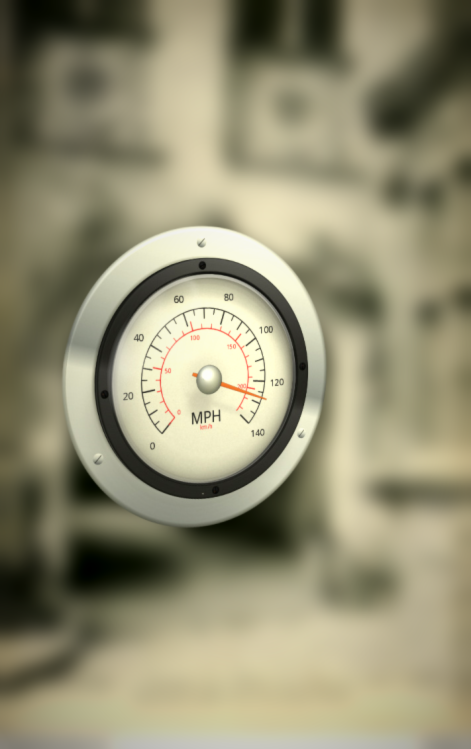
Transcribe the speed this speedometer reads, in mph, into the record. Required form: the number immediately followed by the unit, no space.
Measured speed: 127.5mph
